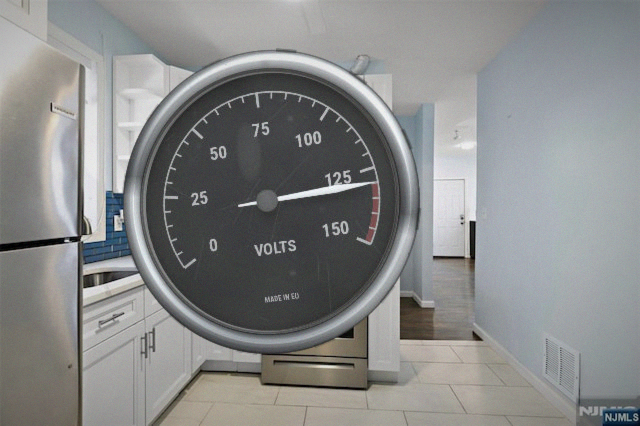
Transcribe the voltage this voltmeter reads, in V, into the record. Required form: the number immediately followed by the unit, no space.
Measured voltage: 130V
